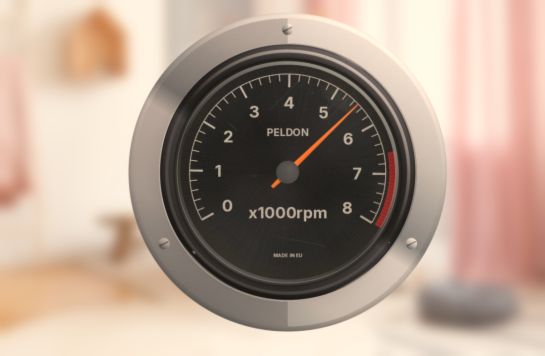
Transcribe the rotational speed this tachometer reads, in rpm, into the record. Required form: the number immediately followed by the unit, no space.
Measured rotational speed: 5500rpm
